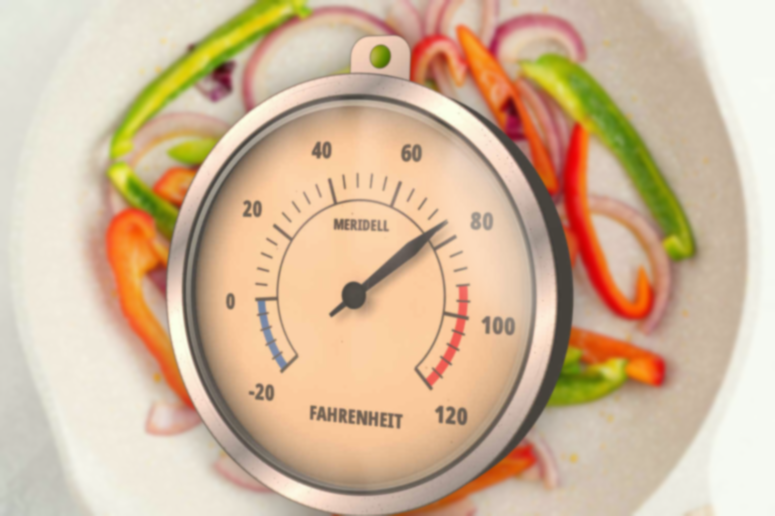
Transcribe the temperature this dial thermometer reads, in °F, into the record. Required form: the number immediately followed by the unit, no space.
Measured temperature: 76°F
